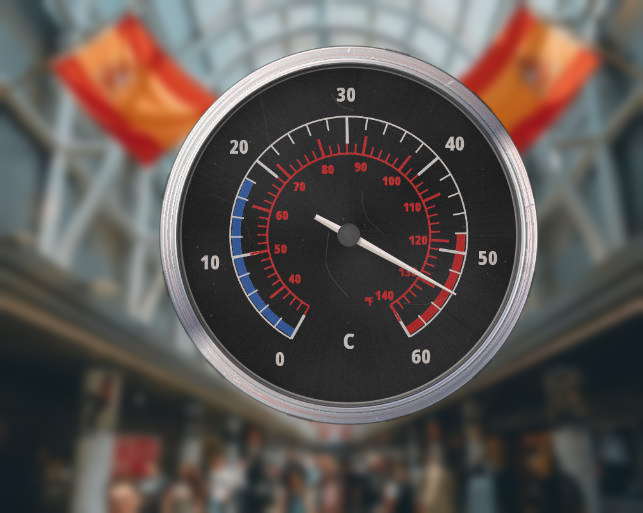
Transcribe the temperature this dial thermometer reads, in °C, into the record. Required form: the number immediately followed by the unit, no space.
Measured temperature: 54°C
